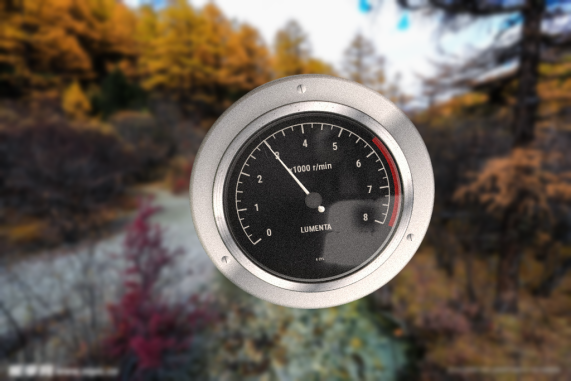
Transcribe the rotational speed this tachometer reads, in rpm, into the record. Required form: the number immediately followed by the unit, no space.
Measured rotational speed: 3000rpm
